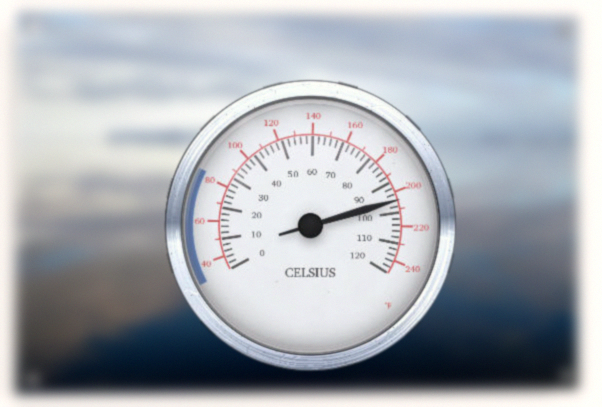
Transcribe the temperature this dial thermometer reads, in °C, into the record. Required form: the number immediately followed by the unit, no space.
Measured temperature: 96°C
